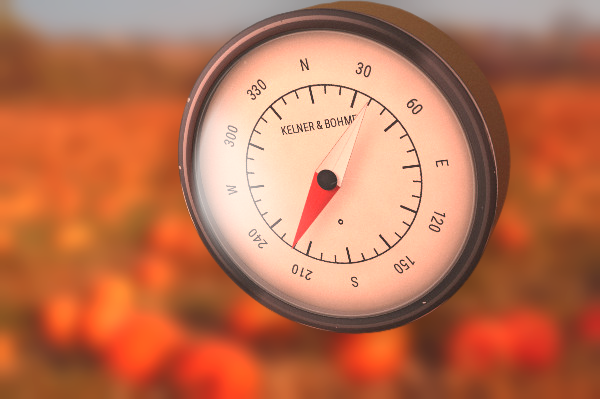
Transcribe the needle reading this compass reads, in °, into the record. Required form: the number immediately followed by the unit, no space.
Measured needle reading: 220°
